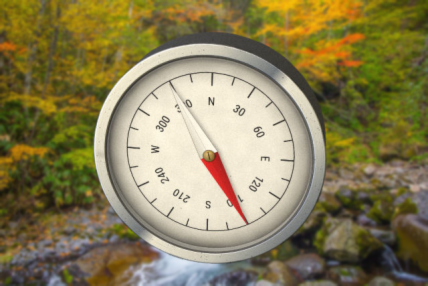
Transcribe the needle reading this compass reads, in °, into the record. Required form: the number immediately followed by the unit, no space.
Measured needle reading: 150°
